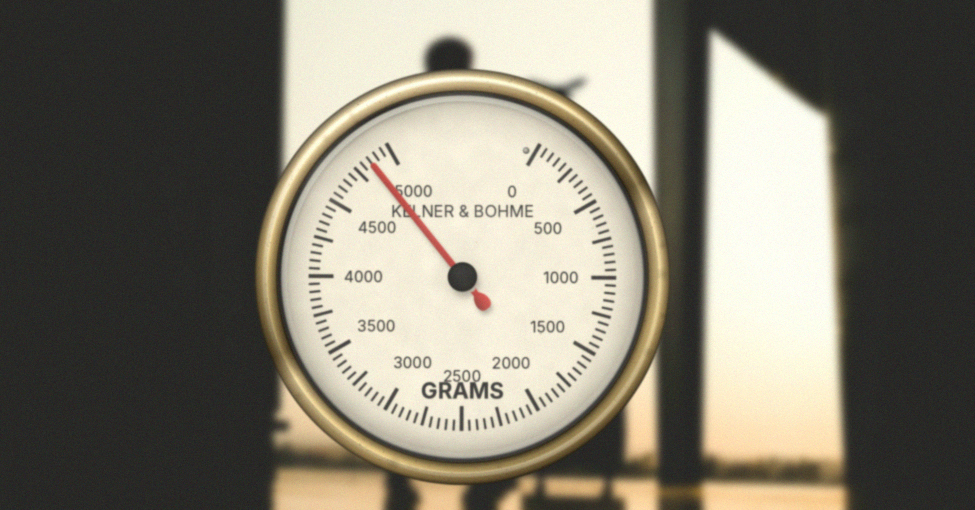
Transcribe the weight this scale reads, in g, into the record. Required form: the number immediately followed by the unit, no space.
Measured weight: 4850g
